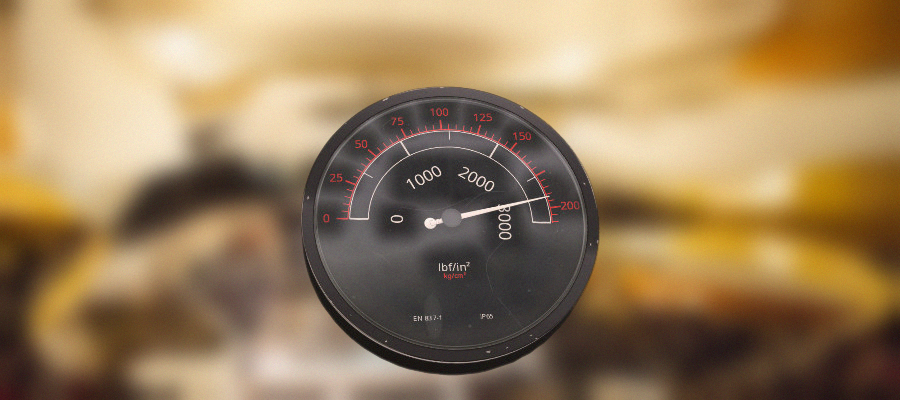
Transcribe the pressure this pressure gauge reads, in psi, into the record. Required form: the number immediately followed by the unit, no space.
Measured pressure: 2750psi
